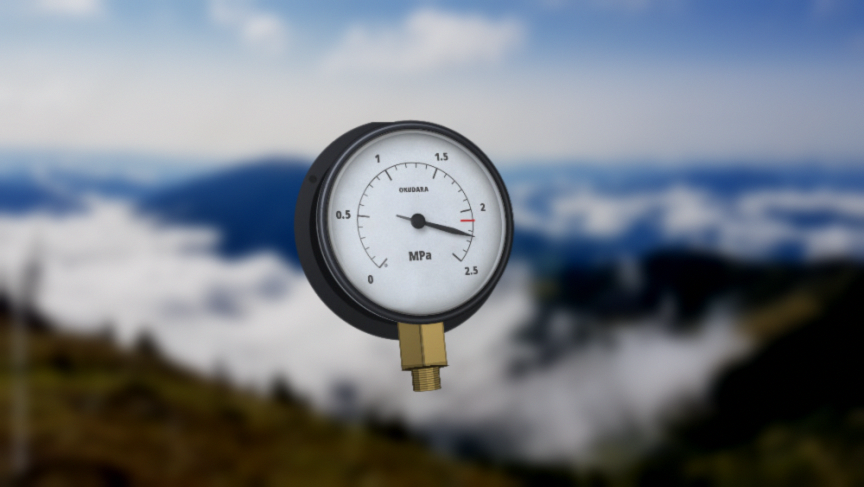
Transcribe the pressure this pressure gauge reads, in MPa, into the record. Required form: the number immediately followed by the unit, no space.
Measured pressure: 2.25MPa
